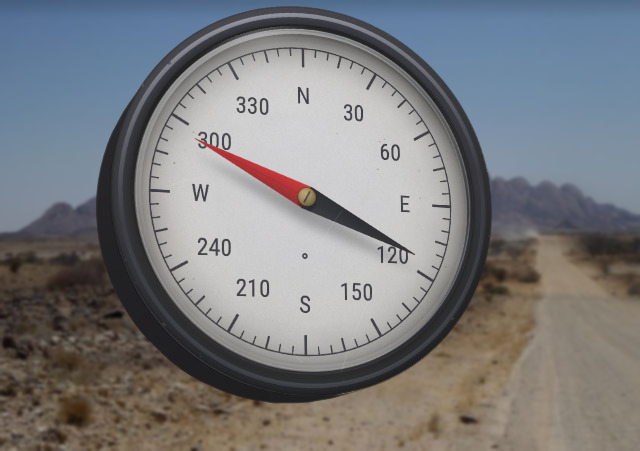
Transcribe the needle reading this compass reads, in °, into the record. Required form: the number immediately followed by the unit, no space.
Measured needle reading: 295°
